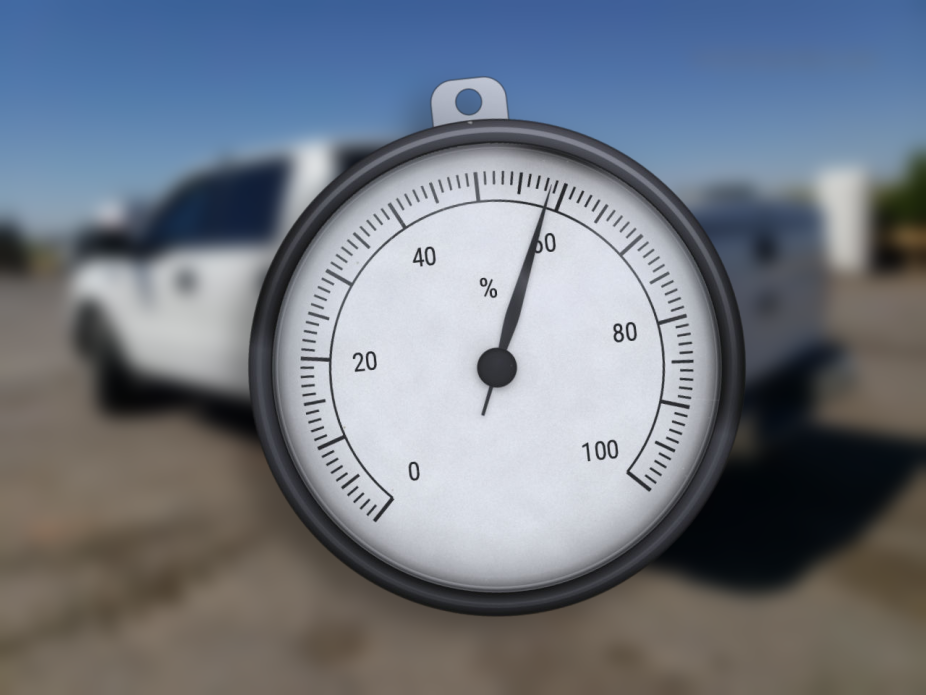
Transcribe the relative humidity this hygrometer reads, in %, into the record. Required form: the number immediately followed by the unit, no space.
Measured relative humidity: 58.5%
